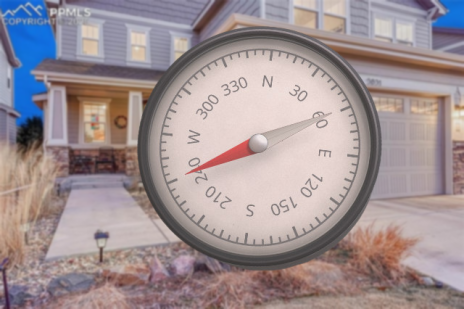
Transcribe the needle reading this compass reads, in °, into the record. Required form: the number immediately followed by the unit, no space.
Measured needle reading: 240°
